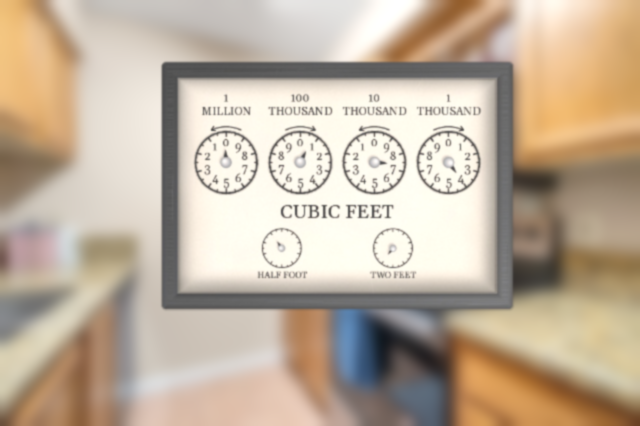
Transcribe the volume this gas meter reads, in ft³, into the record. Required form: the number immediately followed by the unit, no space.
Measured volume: 7400ft³
